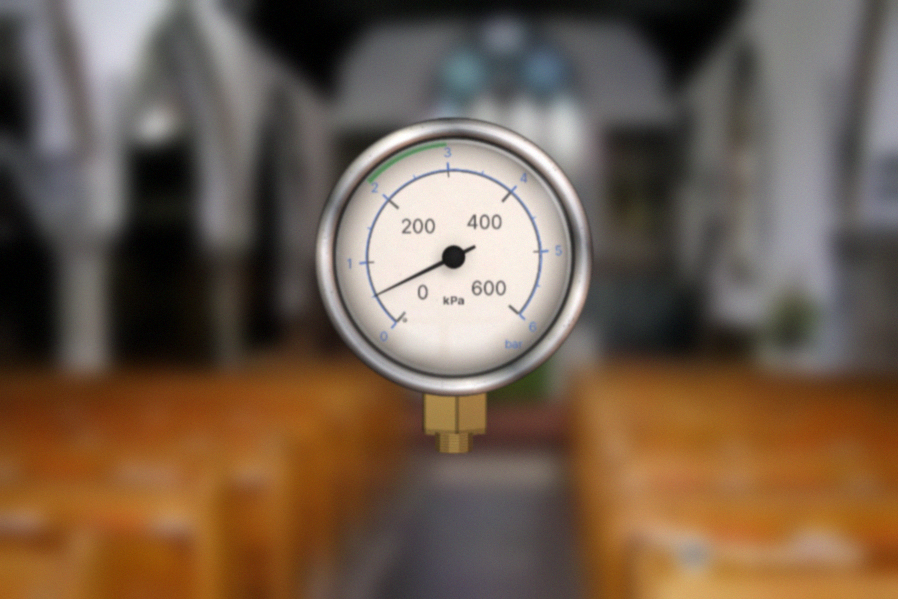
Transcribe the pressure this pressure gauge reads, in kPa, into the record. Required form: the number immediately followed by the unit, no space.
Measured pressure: 50kPa
